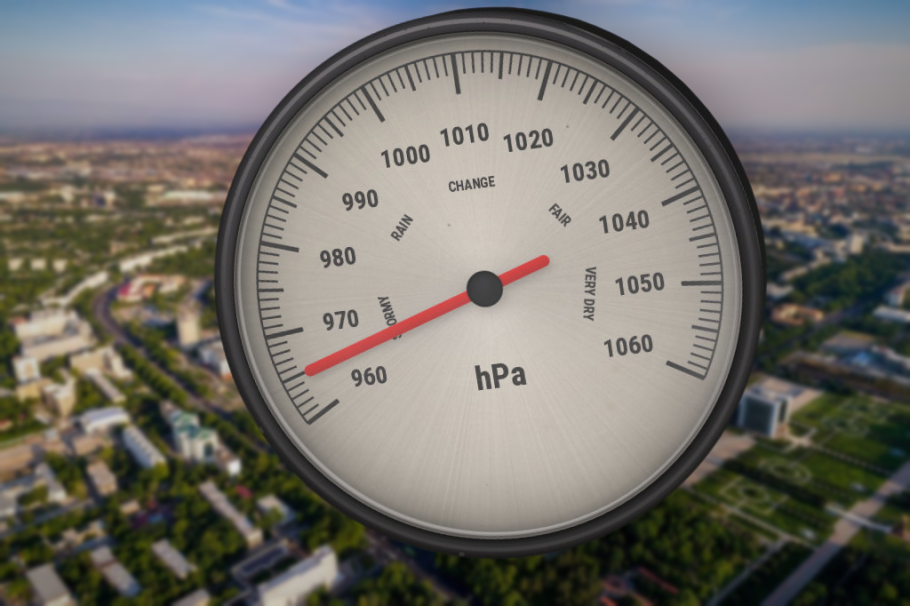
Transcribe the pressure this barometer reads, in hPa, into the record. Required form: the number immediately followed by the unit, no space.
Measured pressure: 965hPa
